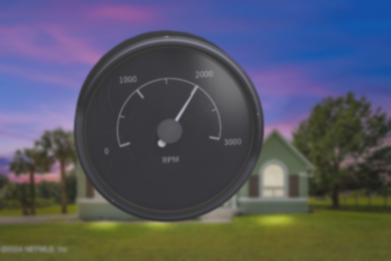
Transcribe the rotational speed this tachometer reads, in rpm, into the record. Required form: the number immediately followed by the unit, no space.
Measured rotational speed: 2000rpm
